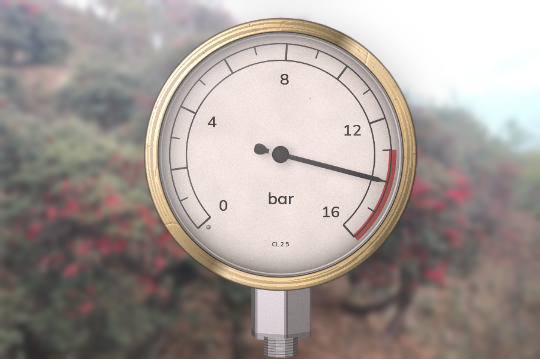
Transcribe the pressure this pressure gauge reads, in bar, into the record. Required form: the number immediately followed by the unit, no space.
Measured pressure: 14bar
